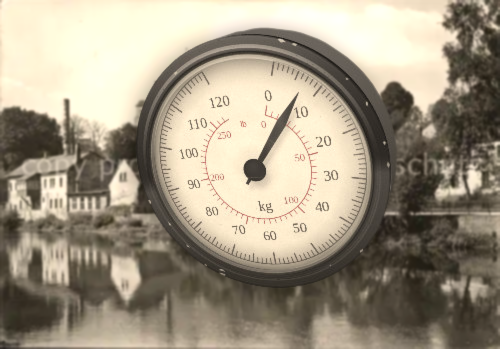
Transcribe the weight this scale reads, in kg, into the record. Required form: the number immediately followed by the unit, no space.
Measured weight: 7kg
